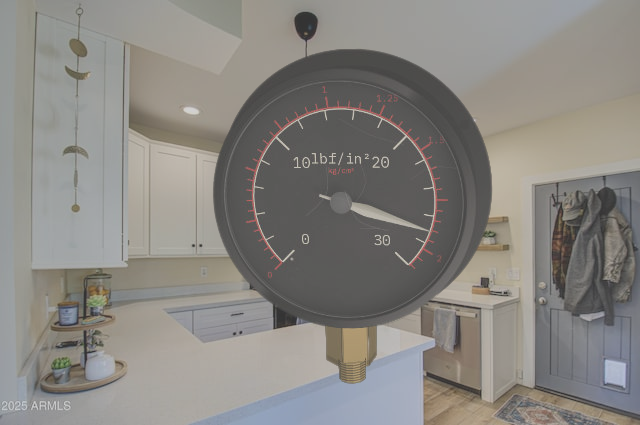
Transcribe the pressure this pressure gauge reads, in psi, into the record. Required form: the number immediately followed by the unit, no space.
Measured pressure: 27psi
